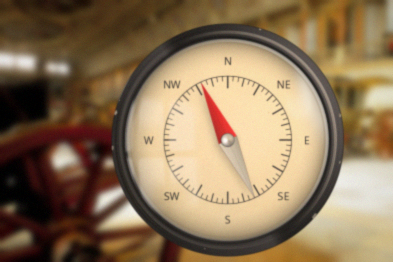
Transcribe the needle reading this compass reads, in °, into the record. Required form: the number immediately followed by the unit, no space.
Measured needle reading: 335°
